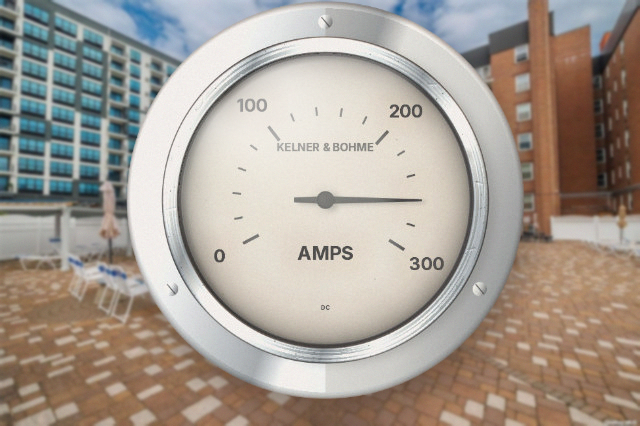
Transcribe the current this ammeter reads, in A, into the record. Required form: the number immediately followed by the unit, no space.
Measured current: 260A
